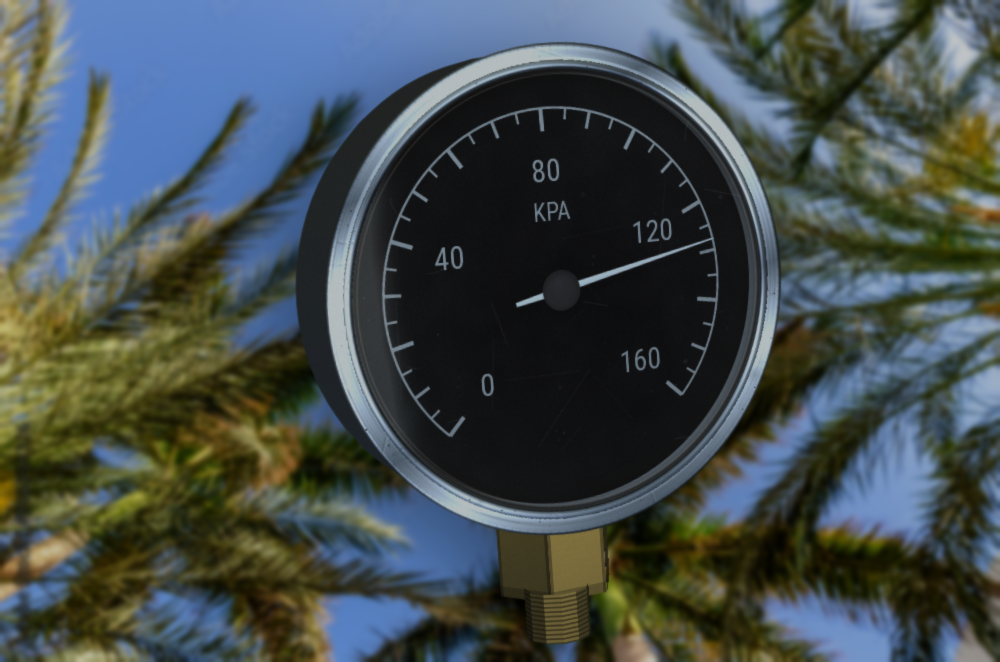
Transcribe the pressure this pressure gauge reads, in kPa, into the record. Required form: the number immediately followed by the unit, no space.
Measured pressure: 127.5kPa
